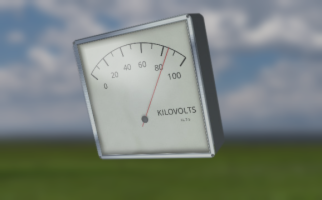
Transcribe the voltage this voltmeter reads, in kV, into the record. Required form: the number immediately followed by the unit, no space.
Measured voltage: 85kV
